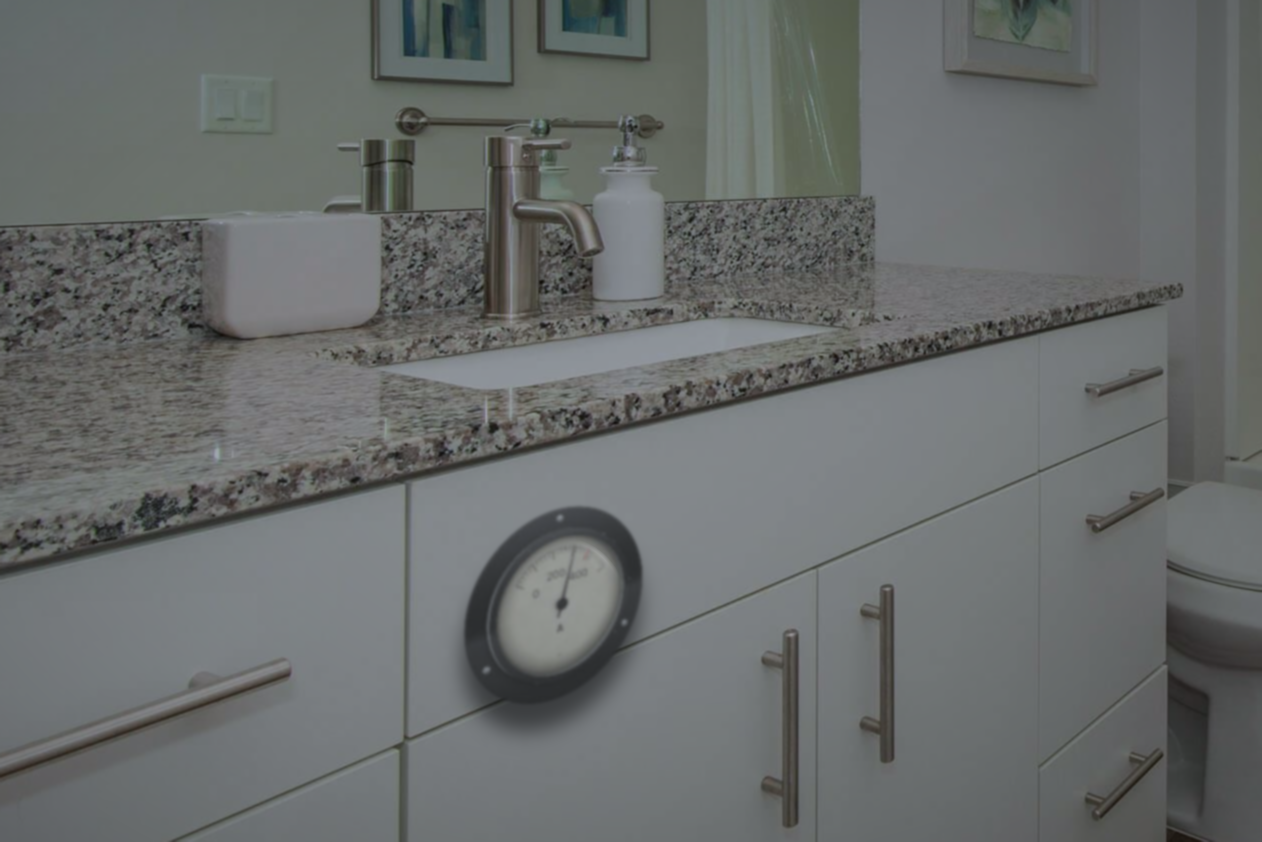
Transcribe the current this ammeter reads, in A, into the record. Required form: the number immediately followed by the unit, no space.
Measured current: 300A
